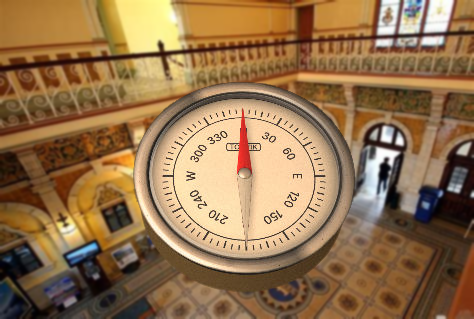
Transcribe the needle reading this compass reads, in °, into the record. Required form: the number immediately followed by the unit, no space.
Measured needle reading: 0°
